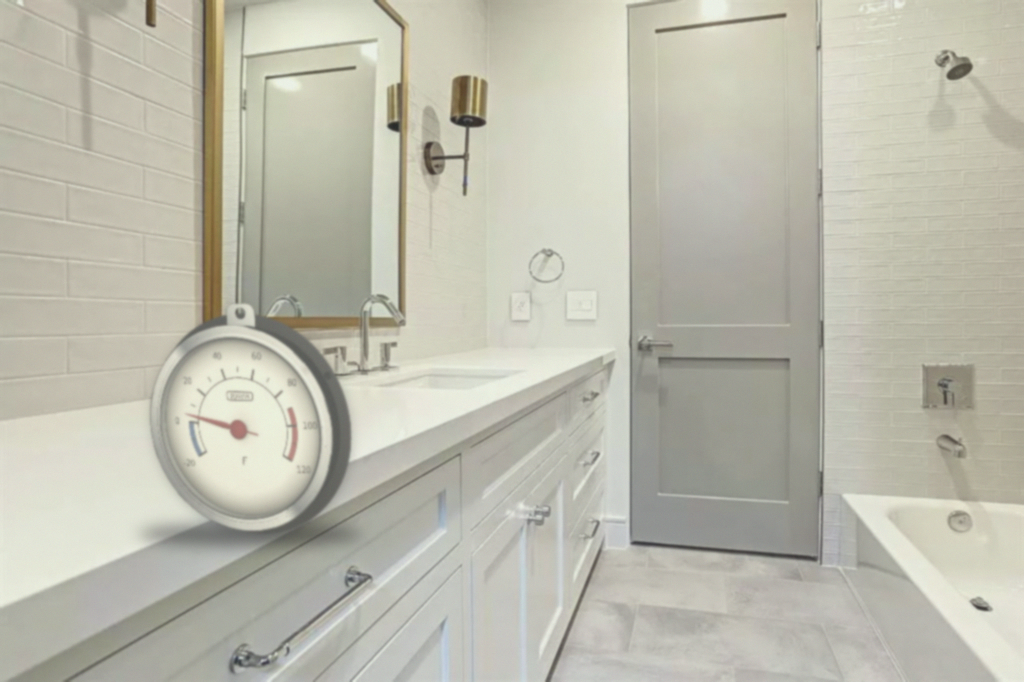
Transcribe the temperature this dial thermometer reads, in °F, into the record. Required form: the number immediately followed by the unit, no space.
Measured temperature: 5°F
